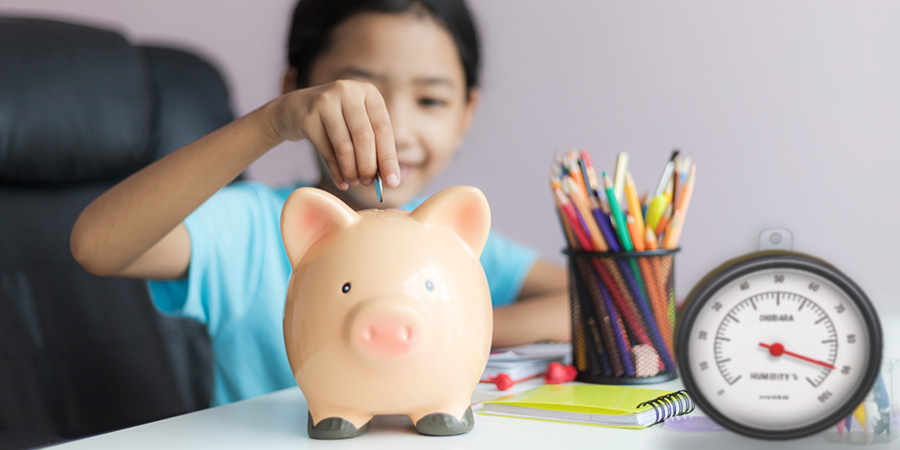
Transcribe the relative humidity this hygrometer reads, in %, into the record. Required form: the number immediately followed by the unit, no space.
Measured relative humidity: 90%
